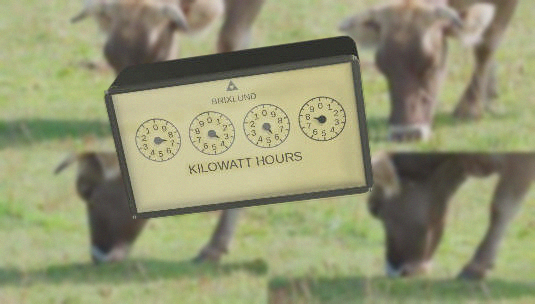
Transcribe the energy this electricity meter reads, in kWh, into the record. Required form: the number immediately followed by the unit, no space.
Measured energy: 7358kWh
